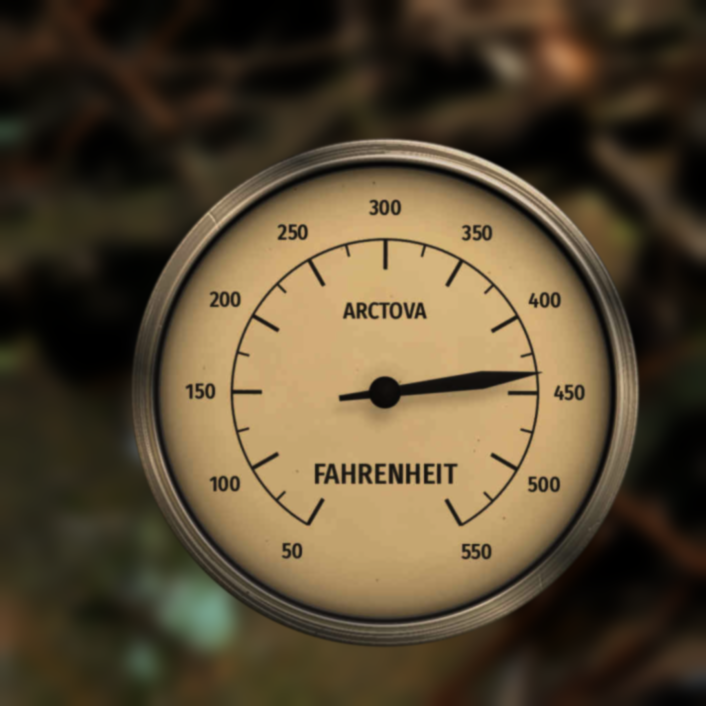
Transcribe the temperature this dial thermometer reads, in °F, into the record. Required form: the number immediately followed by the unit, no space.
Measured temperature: 437.5°F
